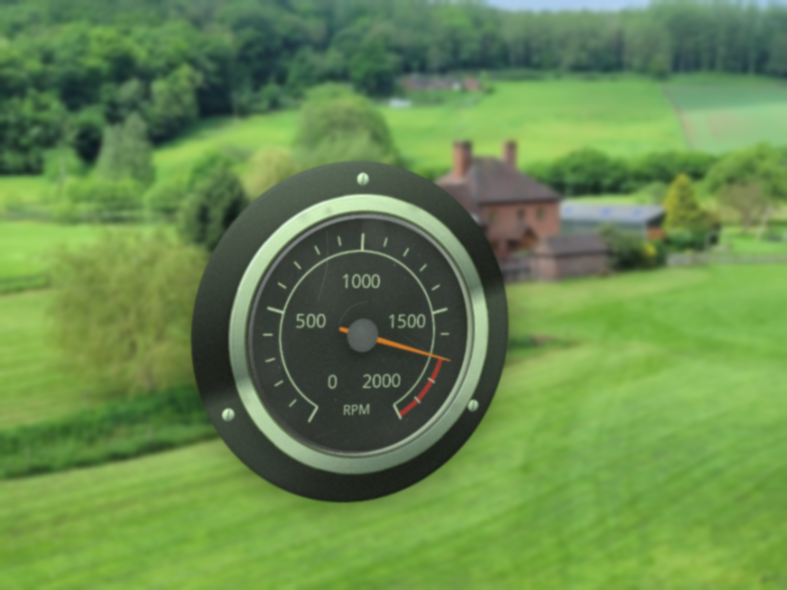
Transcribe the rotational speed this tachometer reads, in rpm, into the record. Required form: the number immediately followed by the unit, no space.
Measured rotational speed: 1700rpm
